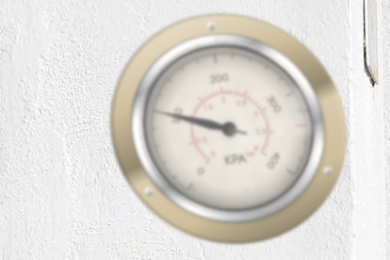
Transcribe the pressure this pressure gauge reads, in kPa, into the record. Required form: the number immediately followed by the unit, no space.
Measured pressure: 100kPa
